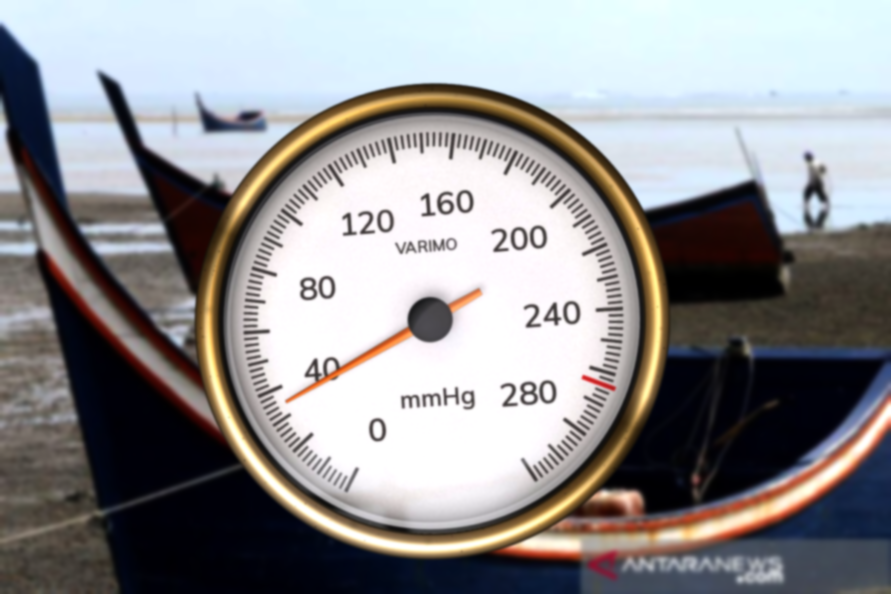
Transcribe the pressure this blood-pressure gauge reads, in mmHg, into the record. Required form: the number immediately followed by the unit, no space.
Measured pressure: 34mmHg
